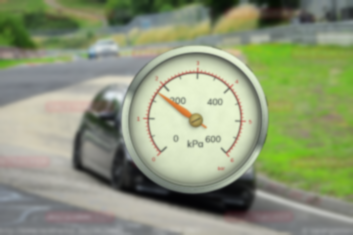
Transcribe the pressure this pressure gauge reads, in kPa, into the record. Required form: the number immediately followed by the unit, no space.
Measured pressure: 175kPa
